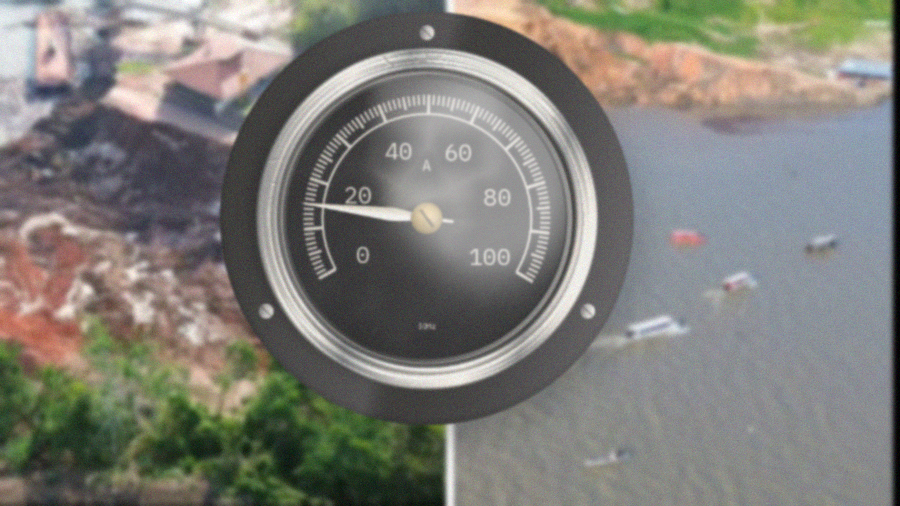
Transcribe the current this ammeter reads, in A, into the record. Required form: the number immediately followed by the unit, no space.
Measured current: 15A
